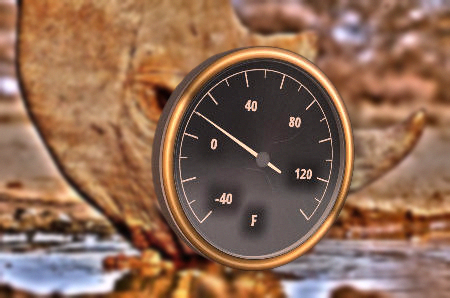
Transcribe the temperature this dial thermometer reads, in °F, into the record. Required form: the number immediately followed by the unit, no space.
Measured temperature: 10°F
